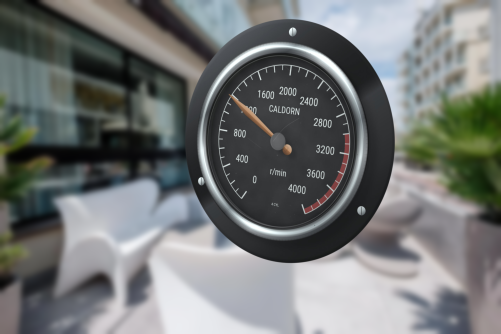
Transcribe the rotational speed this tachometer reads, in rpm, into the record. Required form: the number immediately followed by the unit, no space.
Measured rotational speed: 1200rpm
